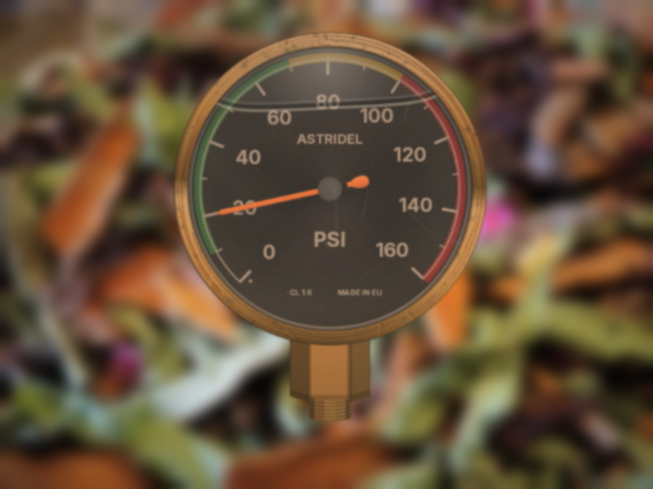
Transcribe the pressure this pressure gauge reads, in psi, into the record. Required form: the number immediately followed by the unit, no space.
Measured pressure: 20psi
